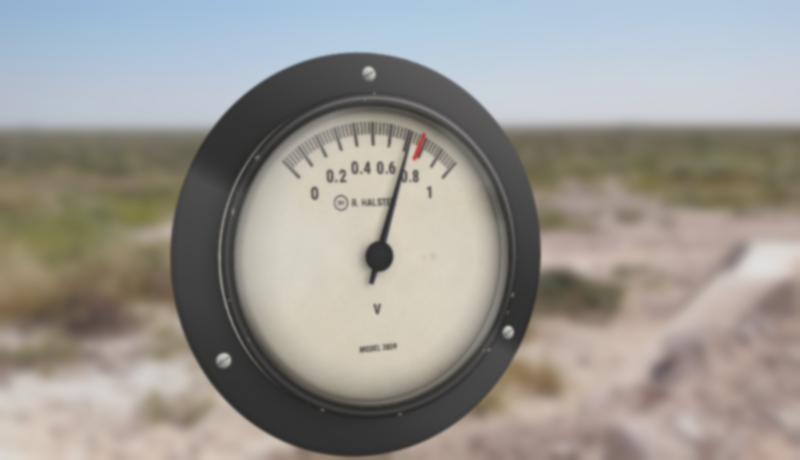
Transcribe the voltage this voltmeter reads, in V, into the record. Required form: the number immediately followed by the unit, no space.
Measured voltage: 0.7V
